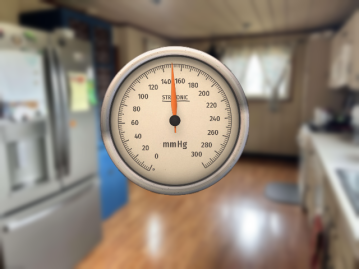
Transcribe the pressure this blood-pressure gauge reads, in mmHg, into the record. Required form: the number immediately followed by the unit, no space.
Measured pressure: 150mmHg
